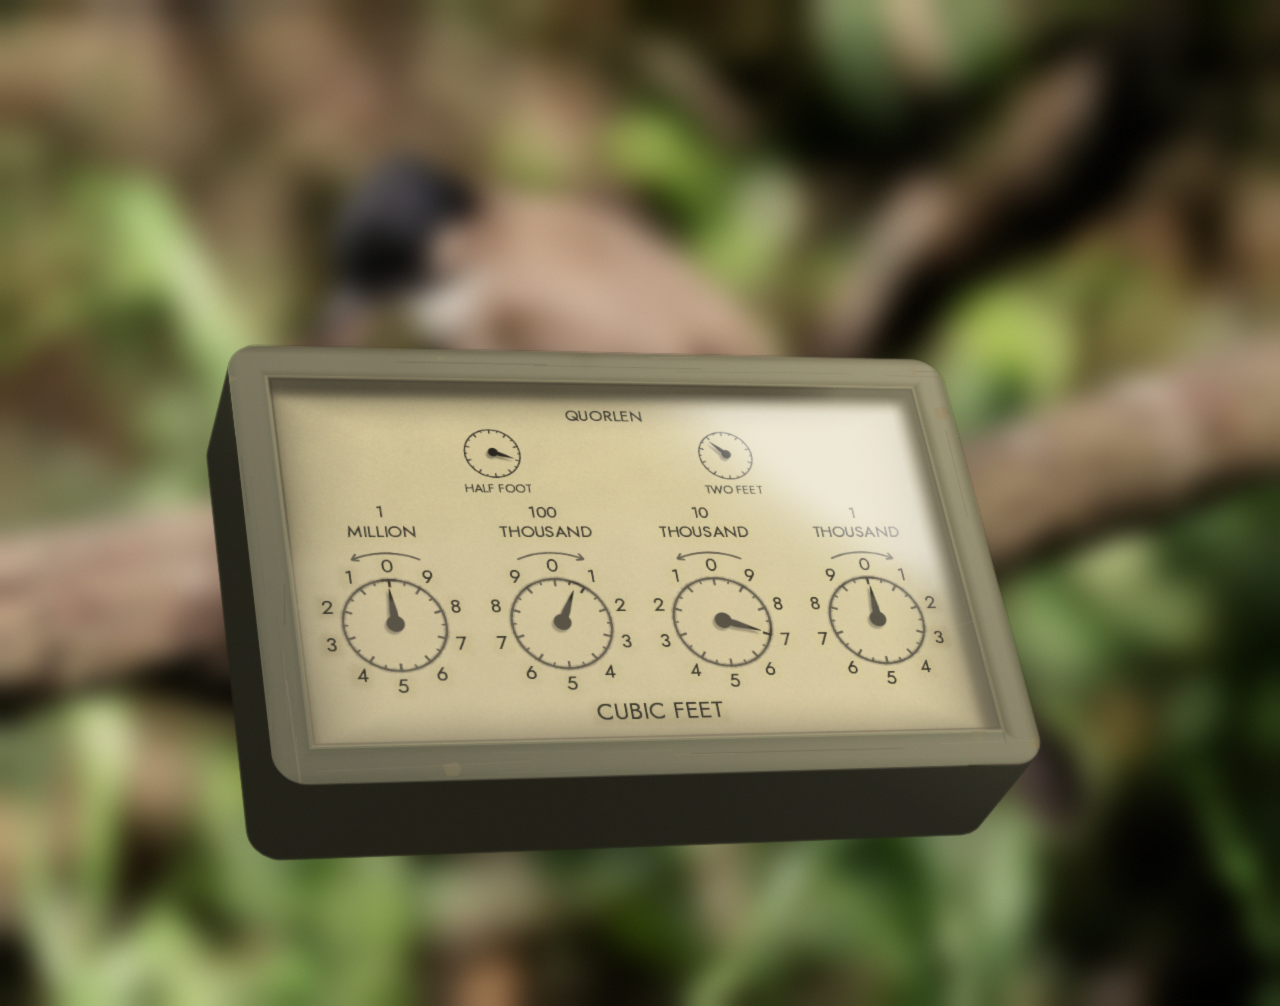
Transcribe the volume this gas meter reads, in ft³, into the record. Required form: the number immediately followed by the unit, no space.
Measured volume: 7000ft³
